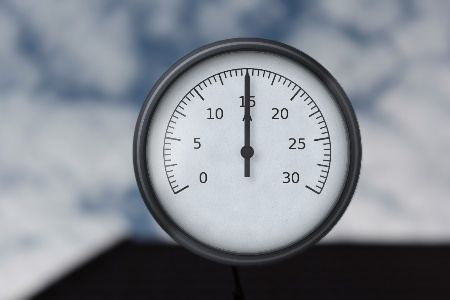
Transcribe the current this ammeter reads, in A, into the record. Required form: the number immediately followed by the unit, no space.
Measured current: 15A
